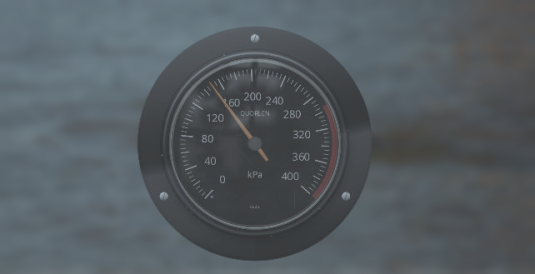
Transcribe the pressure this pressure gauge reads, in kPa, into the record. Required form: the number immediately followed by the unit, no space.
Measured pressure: 150kPa
